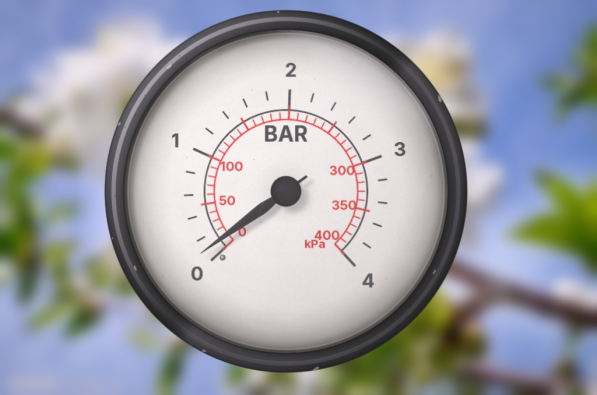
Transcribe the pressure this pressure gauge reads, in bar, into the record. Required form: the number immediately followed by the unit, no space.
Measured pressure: 0.1bar
